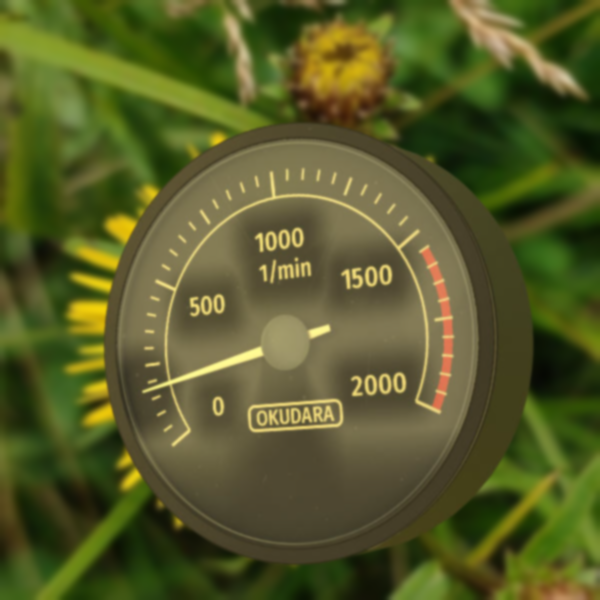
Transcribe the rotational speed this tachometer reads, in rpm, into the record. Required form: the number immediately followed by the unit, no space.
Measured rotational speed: 175rpm
